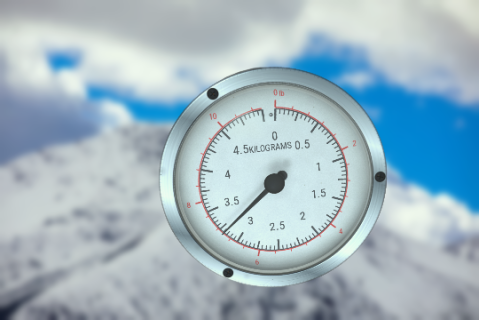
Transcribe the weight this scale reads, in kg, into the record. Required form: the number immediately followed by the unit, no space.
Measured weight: 3.2kg
